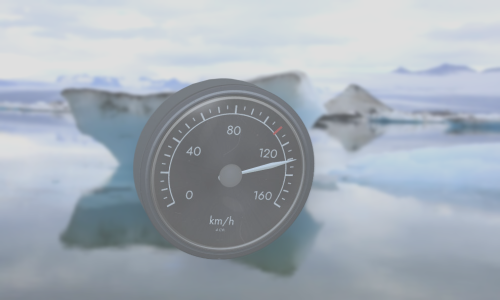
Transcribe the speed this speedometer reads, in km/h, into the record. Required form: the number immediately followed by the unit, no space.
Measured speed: 130km/h
